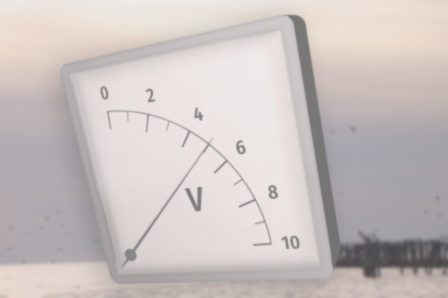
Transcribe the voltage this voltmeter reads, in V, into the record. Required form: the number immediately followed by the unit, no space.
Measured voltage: 5V
